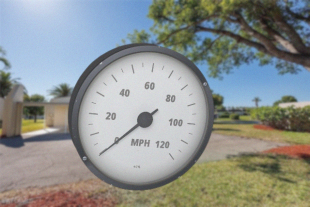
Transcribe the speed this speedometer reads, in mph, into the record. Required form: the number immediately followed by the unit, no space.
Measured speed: 0mph
